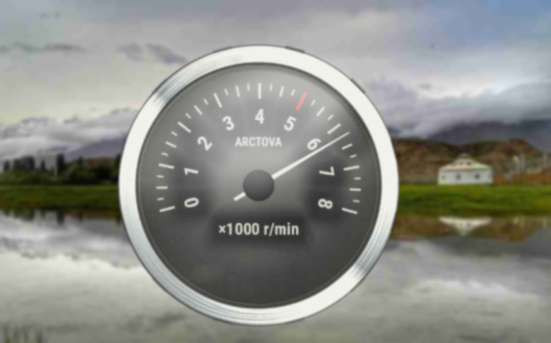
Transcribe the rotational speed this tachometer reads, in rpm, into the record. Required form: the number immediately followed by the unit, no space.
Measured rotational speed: 6250rpm
